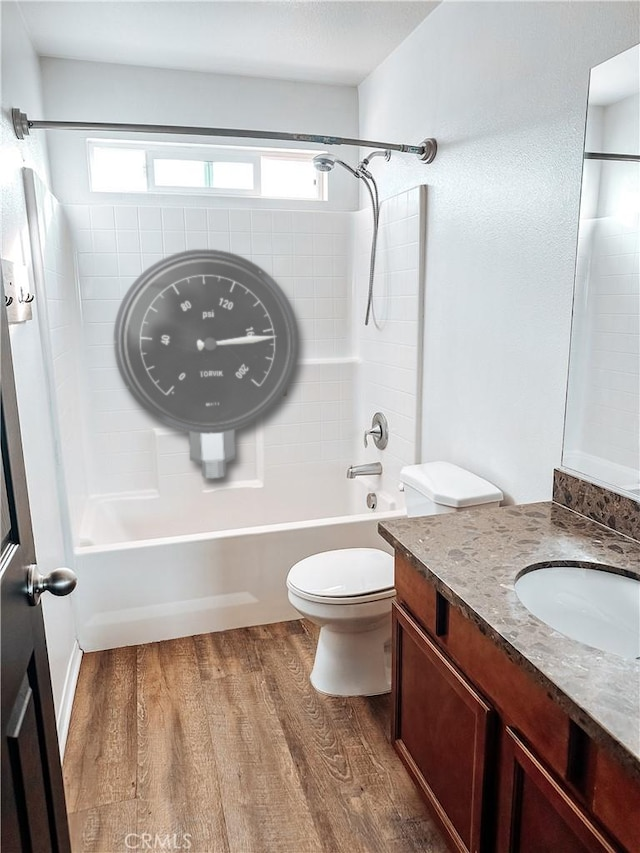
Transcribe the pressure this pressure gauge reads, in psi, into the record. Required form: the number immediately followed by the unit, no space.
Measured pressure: 165psi
